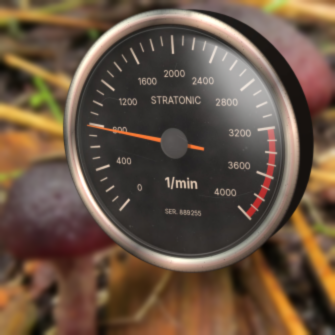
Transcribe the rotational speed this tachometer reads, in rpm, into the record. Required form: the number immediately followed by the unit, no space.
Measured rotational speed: 800rpm
